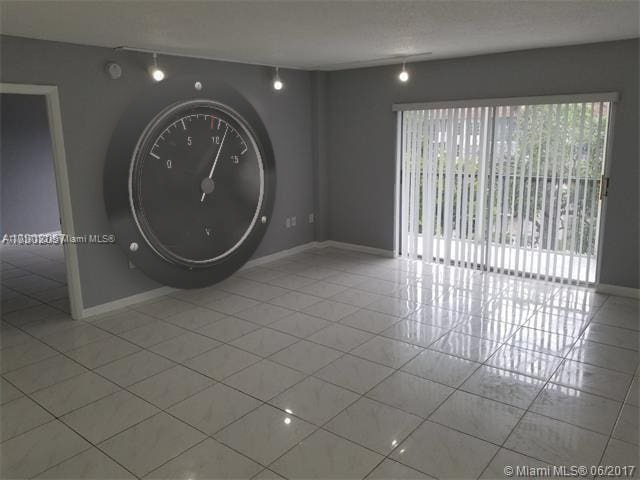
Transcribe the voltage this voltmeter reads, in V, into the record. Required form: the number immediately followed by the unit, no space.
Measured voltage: 11V
